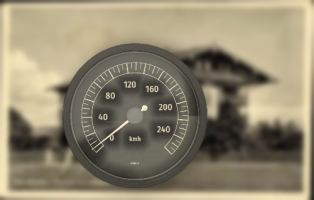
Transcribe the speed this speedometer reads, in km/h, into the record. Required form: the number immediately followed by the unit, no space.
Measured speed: 5km/h
